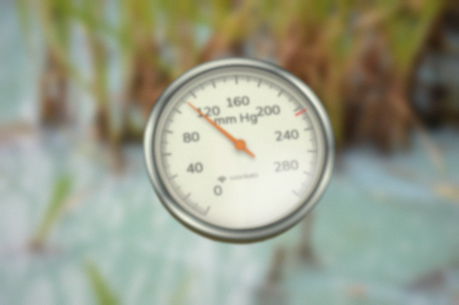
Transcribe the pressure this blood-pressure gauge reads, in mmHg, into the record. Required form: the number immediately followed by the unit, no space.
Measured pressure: 110mmHg
